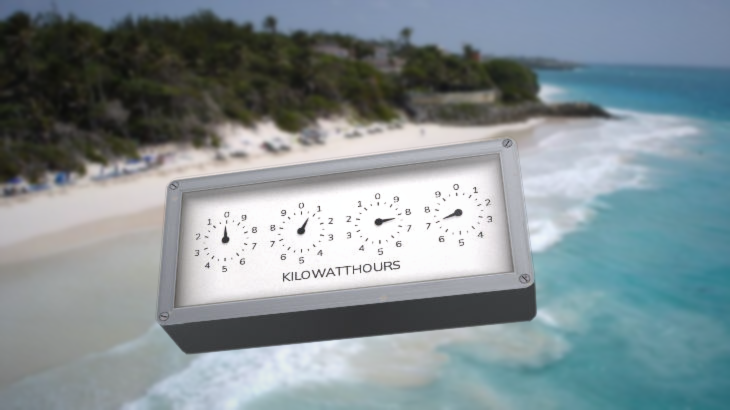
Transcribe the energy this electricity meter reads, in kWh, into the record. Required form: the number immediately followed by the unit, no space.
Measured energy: 77kWh
